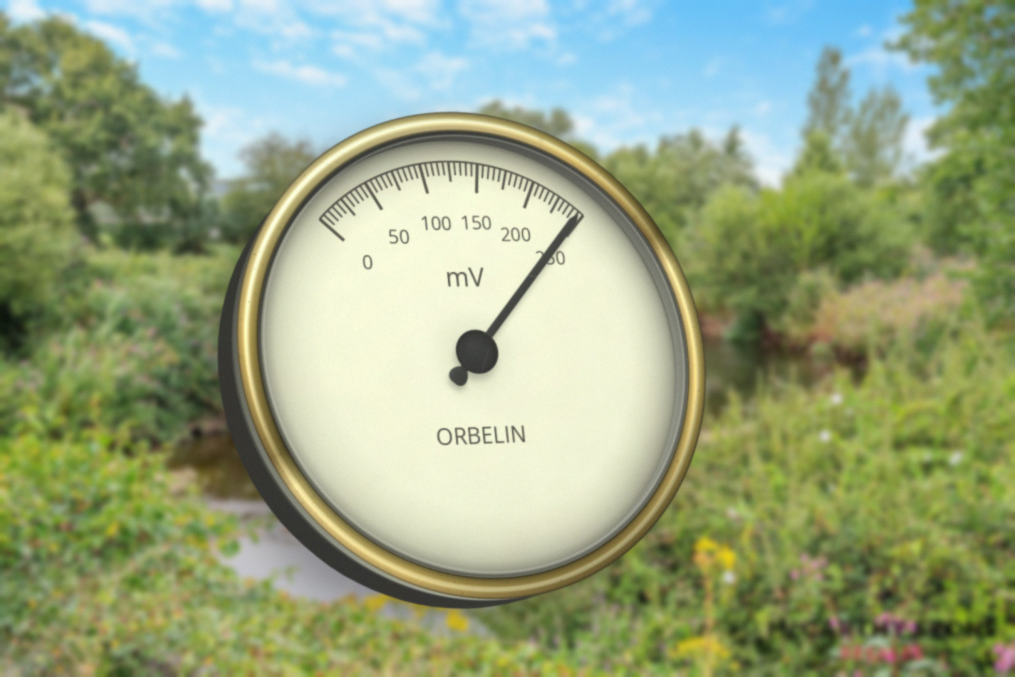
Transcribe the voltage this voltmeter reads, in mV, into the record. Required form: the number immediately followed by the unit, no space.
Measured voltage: 245mV
